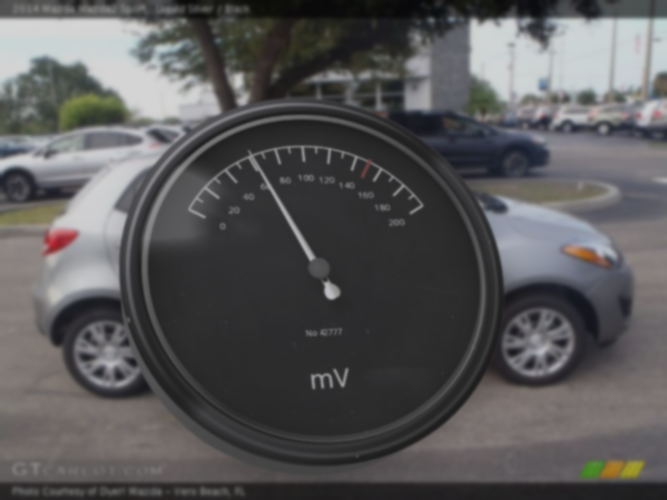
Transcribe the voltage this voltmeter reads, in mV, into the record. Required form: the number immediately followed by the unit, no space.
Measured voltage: 60mV
